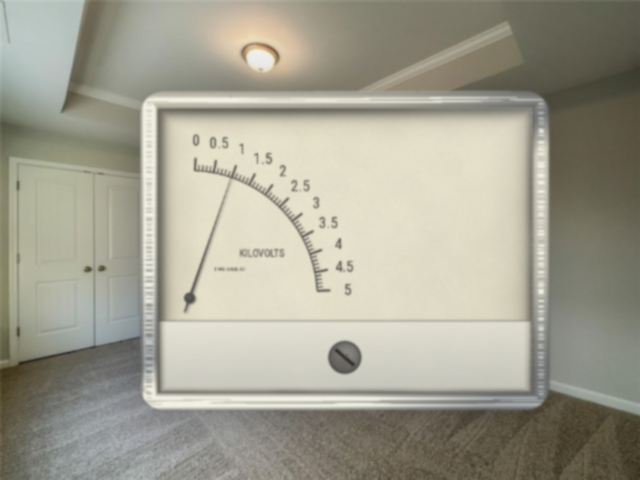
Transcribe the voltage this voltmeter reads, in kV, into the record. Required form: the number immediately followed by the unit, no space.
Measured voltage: 1kV
